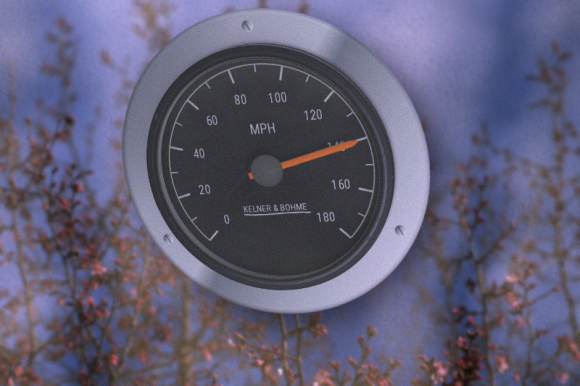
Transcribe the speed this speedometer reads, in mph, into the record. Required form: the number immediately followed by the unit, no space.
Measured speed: 140mph
